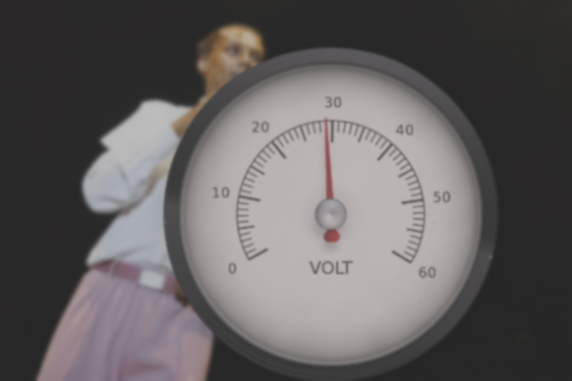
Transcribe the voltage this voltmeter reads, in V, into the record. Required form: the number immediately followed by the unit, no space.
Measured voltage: 29V
